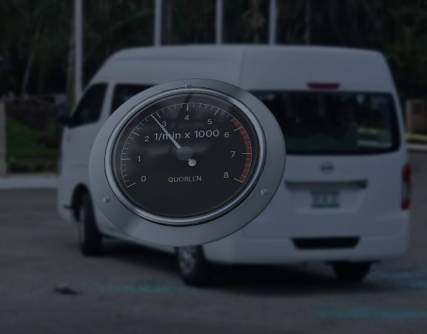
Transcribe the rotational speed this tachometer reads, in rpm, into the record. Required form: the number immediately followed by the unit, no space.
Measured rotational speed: 2800rpm
